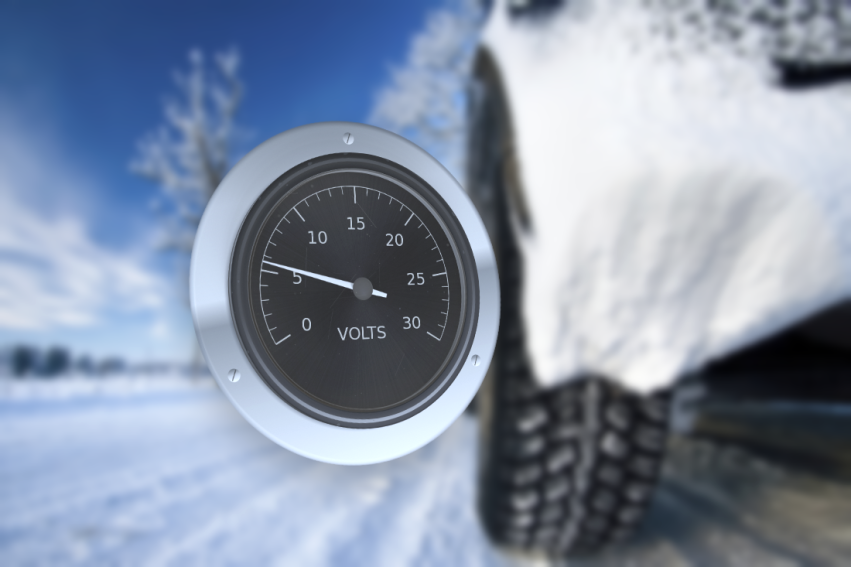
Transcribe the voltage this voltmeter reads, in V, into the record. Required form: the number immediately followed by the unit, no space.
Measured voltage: 5.5V
